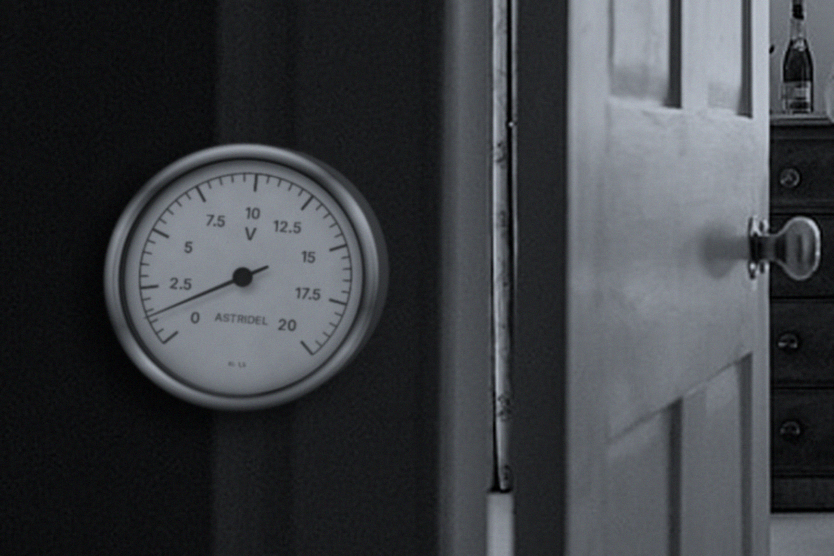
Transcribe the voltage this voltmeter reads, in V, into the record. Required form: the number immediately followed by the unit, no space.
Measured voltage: 1.25V
